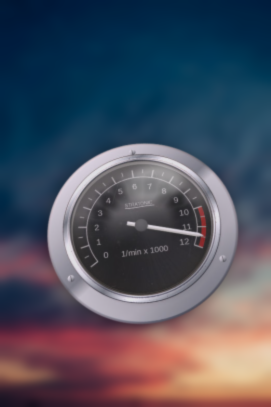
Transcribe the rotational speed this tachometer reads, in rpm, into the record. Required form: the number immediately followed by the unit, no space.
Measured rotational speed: 11500rpm
